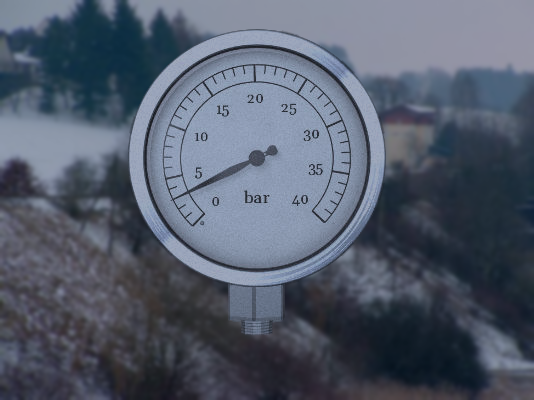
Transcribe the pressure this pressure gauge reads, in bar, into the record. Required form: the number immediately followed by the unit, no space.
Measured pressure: 3bar
